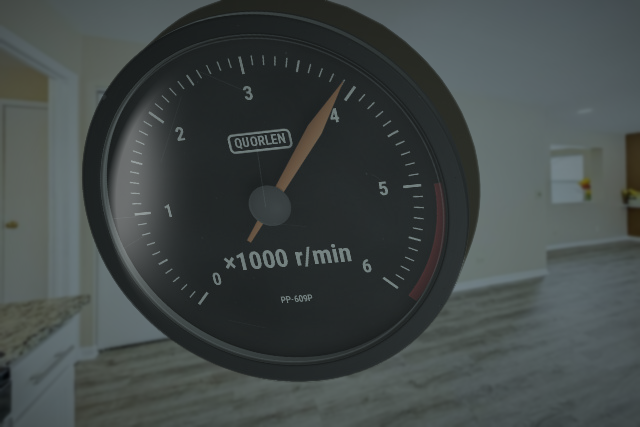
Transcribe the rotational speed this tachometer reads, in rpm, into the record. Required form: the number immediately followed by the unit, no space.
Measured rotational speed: 3900rpm
